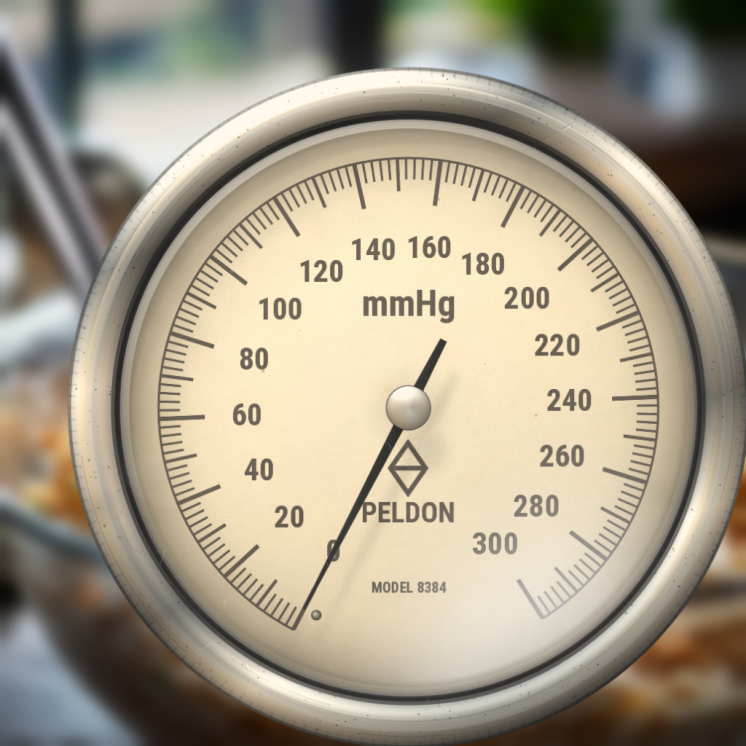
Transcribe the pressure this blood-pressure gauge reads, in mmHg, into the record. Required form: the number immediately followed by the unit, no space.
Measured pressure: 0mmHg
